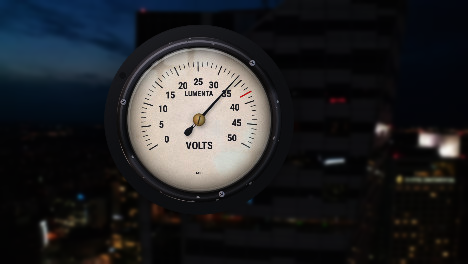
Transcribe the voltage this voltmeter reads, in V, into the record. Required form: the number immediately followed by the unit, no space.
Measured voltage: 34V
